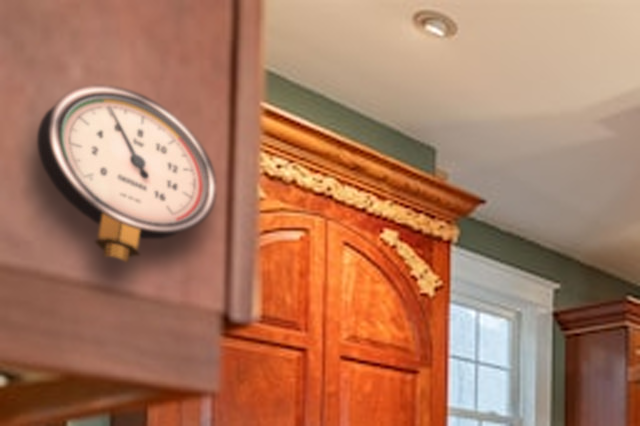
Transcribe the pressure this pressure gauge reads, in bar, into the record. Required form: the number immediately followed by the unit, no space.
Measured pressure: 6bar
